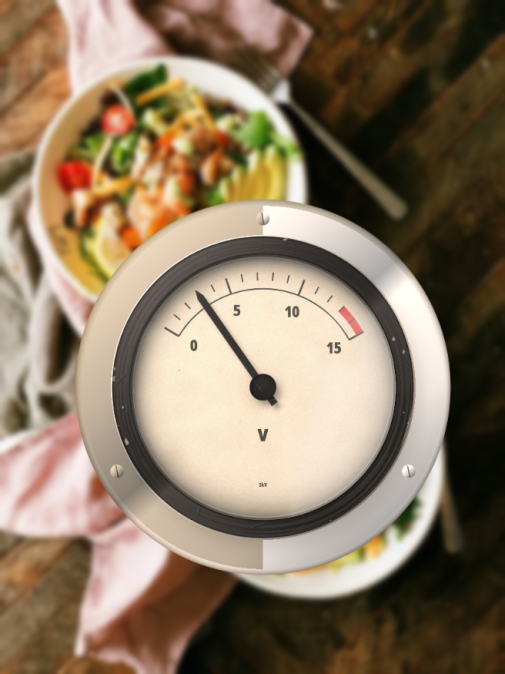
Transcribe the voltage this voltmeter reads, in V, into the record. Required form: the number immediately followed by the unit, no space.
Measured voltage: 3V
